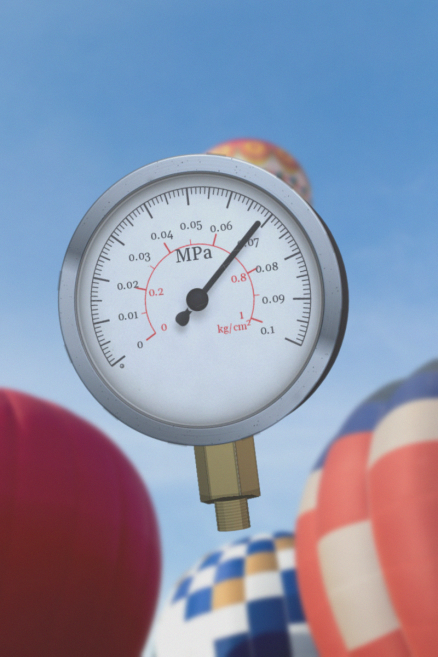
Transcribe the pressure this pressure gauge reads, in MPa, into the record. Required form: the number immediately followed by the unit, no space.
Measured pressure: 0.069MPa
